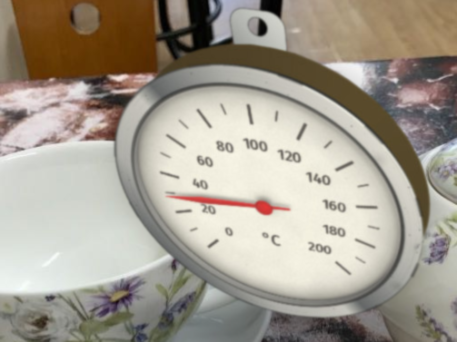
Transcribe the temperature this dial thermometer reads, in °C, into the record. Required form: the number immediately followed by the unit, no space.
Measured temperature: 30°C
